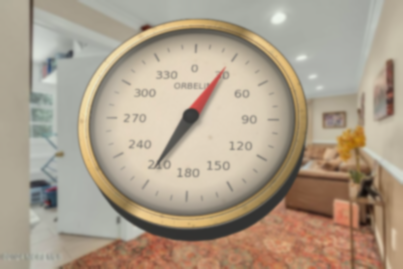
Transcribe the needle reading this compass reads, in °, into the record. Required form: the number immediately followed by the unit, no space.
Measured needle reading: 30°
